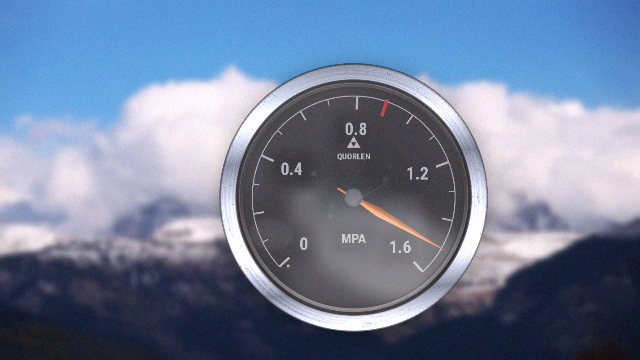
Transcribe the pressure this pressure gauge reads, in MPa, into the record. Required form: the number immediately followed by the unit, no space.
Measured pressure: 1.5MPa
